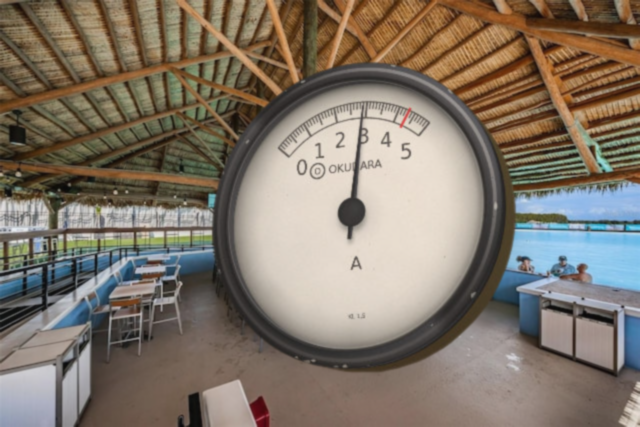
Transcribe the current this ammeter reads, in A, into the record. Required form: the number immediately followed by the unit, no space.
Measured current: 3A
